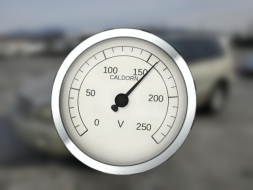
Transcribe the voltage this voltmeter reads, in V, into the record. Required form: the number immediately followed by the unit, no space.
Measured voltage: 160V
